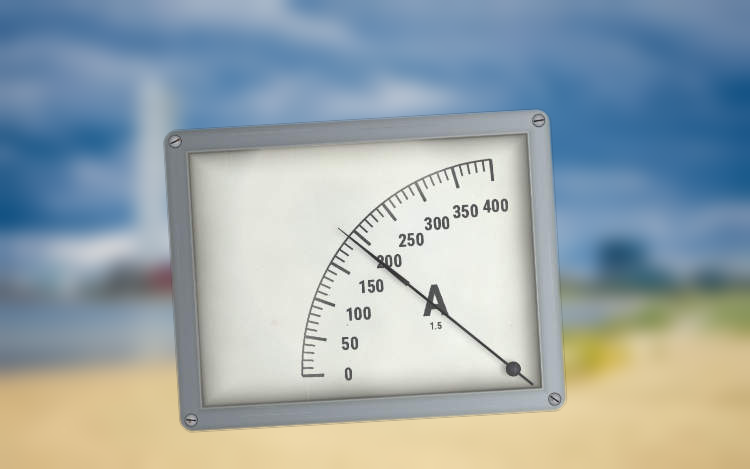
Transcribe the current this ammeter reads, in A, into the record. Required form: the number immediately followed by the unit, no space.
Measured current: 190A
